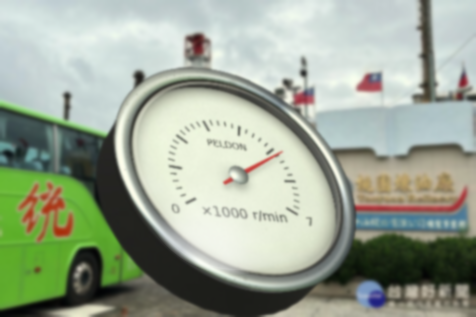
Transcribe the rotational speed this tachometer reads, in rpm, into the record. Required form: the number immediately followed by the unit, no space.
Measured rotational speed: 5200rpm
